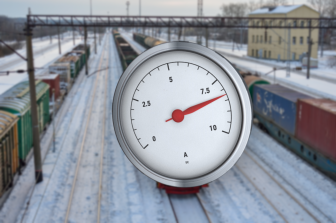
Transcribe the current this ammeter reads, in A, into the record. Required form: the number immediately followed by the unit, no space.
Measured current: 8.25A
